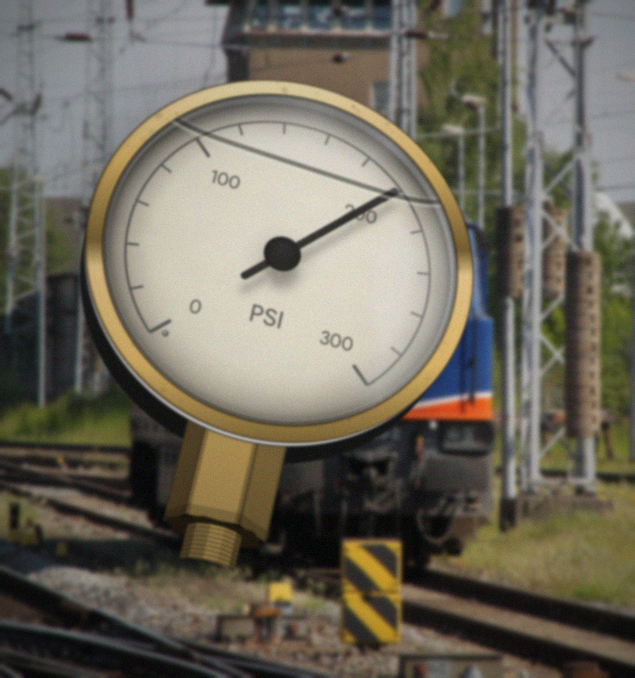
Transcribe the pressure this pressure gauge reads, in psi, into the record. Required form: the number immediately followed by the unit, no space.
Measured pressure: 200psi
